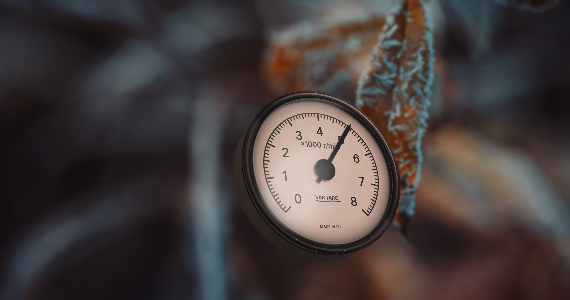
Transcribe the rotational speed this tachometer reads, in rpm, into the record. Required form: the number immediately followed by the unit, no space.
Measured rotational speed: 5000rpm
